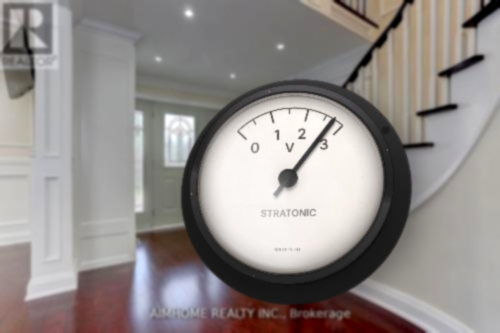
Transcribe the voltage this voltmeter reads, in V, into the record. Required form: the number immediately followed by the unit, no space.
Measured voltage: 2.75V
